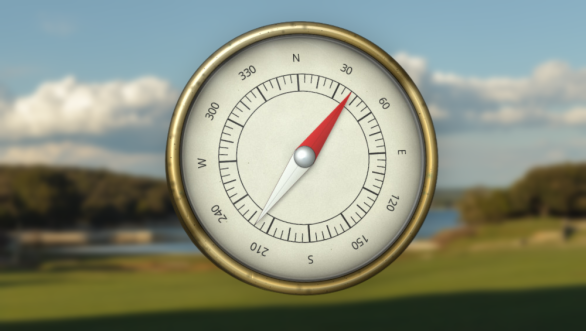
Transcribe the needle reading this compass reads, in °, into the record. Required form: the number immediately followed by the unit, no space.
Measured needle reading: 40°
